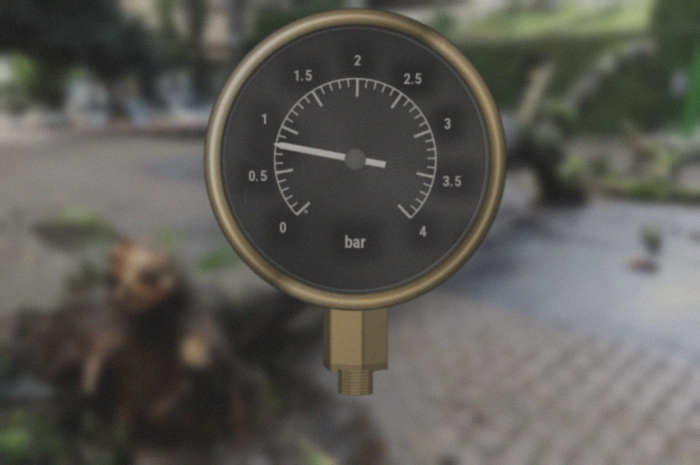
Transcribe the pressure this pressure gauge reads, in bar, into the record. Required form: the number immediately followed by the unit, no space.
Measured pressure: 0.8bar
